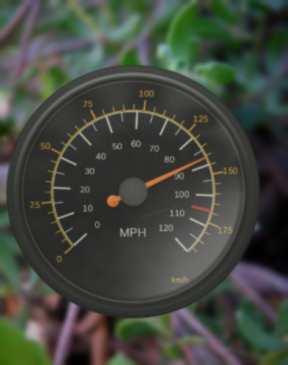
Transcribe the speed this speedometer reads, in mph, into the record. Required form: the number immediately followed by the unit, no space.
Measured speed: 87.5mph
